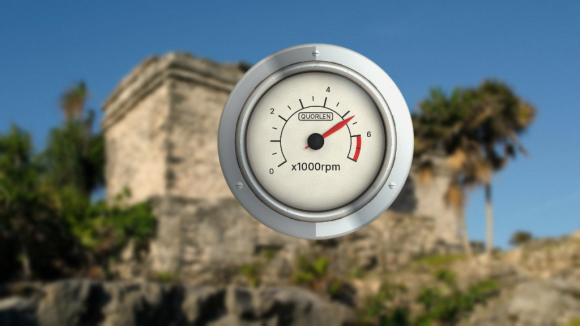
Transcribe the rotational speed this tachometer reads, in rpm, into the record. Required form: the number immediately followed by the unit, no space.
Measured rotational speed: 5250rpm
